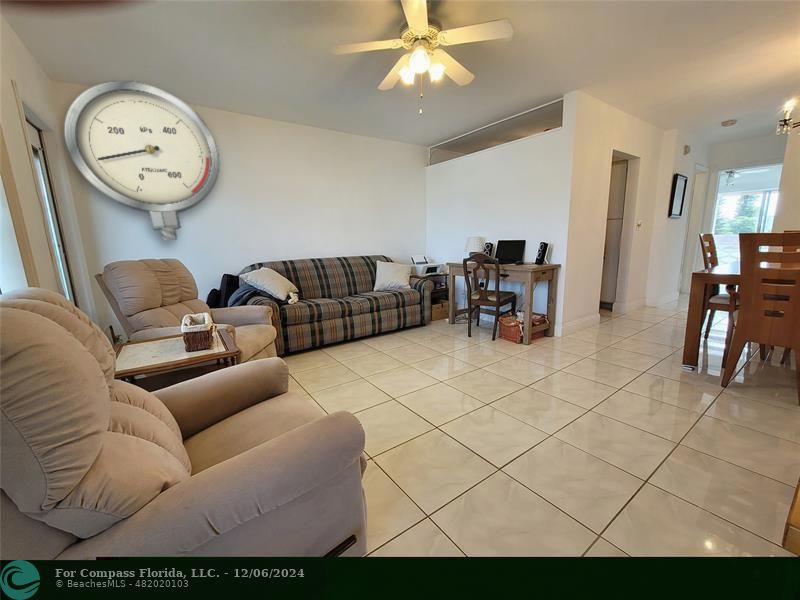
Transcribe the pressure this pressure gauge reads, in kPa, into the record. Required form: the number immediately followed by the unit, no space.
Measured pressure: 100kPa
